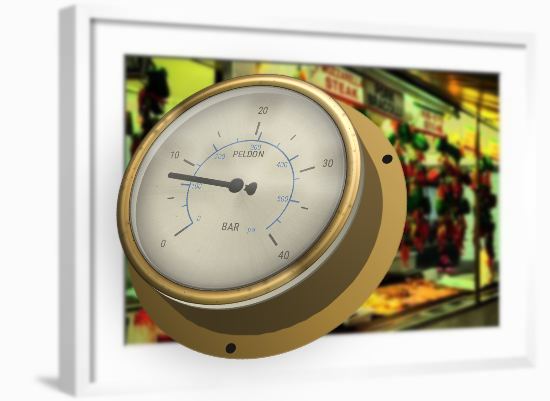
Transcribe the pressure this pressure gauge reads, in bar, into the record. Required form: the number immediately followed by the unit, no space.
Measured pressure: 7.5bar
